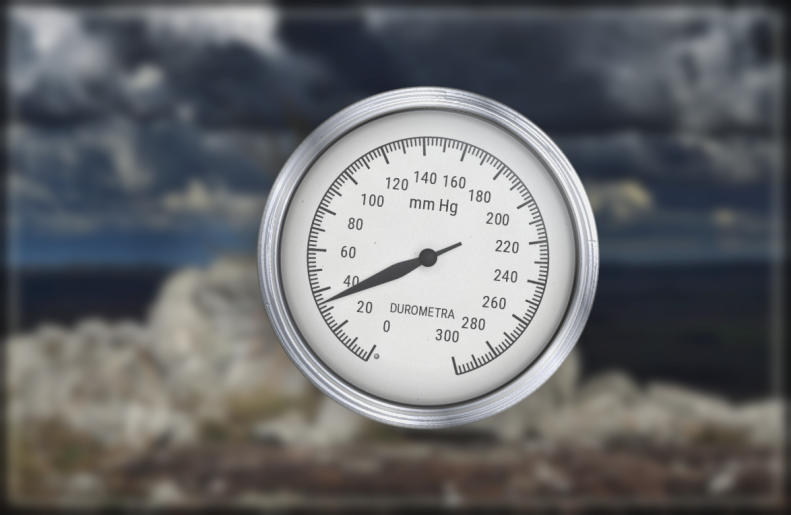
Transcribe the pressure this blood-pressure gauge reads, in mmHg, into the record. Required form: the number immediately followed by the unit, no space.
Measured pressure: 34mmHg
